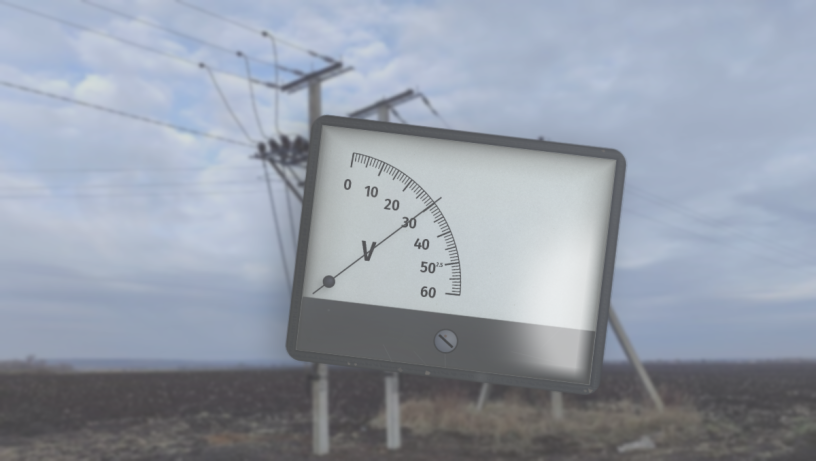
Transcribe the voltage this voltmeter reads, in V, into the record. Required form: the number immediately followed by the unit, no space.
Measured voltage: 30V
